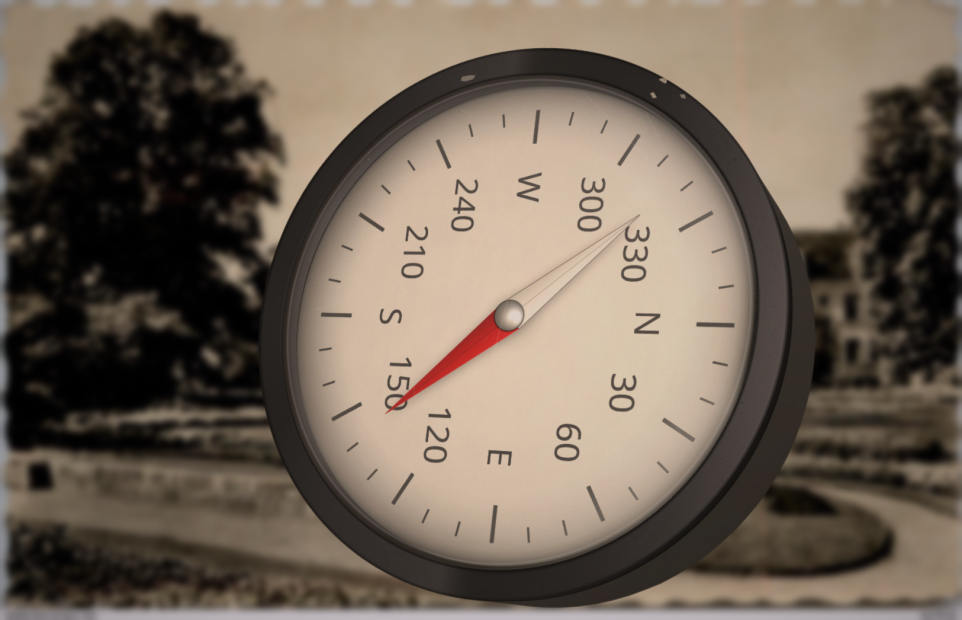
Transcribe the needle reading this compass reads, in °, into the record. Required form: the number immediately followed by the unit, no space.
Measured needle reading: 140°
